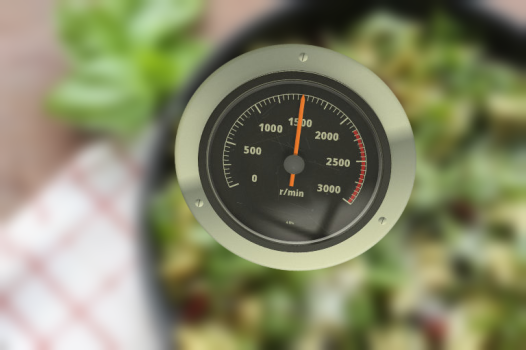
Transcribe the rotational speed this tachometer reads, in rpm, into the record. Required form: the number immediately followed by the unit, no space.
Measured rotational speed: 1500rpm
